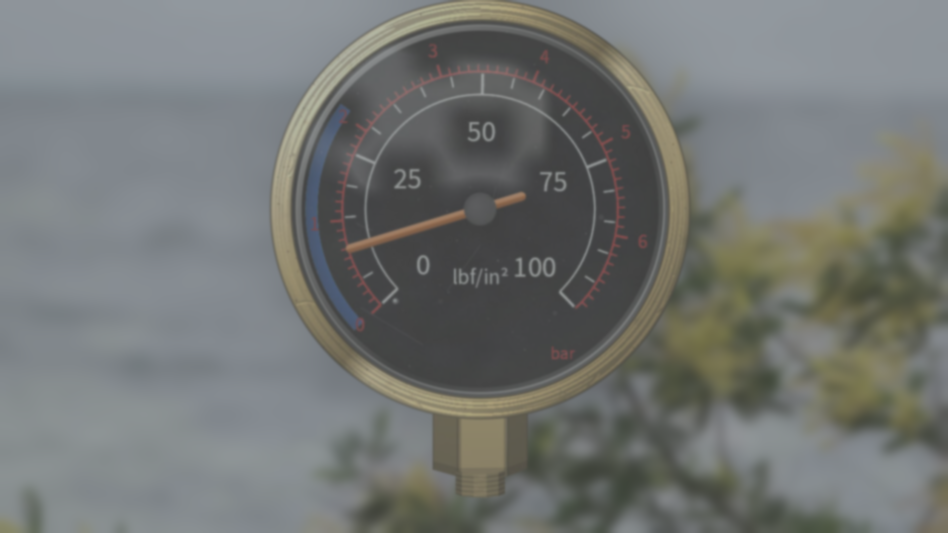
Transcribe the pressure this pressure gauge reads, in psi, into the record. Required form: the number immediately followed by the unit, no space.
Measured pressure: 10psi
